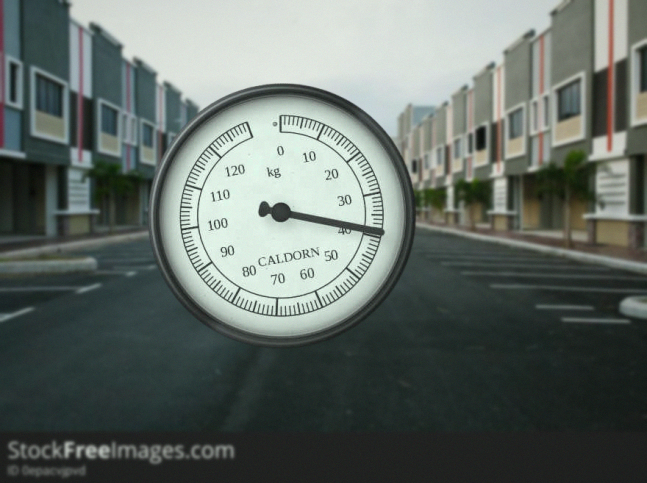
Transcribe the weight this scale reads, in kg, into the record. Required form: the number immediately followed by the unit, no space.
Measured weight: 39kg
